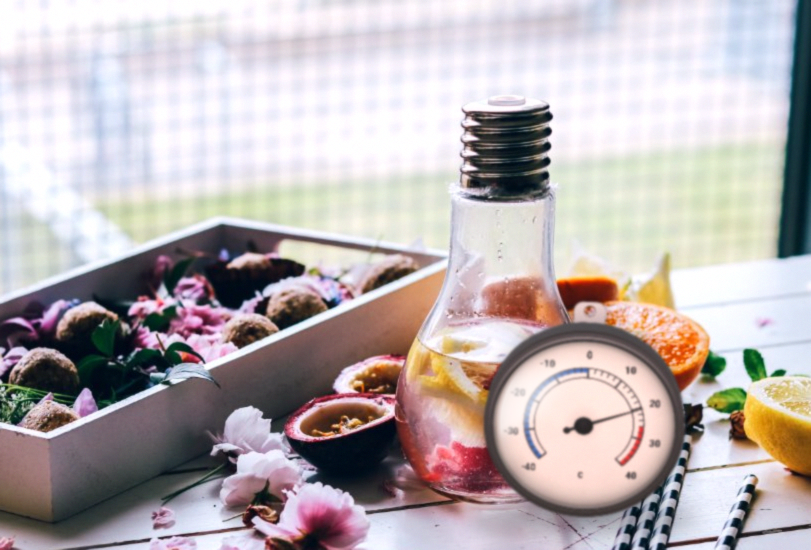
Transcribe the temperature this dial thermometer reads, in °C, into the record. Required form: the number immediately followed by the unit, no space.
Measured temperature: 20°C
